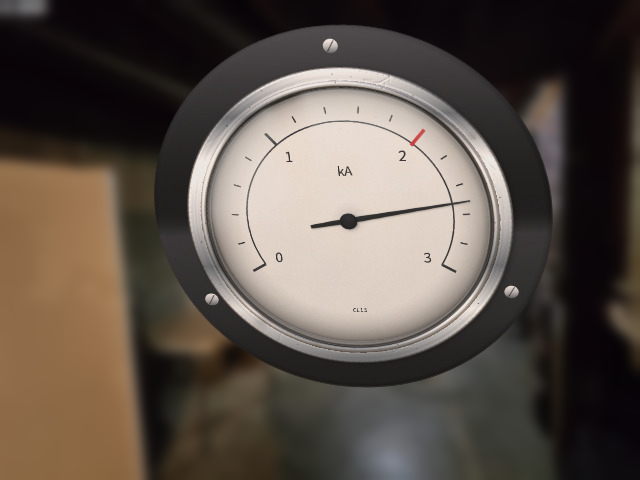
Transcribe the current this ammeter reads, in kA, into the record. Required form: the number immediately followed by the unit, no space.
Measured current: 2.5kA
